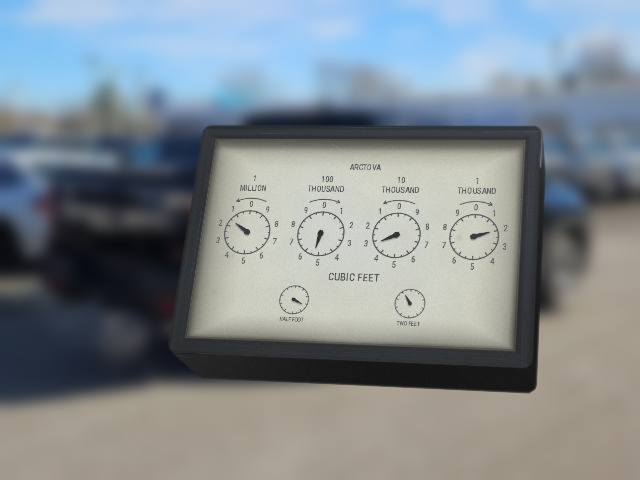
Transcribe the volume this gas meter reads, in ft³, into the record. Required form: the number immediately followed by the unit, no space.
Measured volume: 153200ft³
